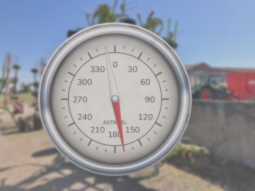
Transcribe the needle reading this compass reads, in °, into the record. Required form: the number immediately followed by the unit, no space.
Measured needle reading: 170°
